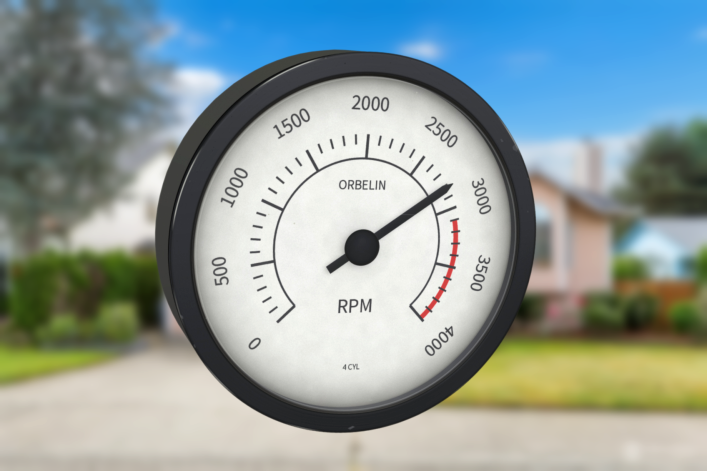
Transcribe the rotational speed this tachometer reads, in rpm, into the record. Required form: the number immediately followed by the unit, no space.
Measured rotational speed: 2800rpm
